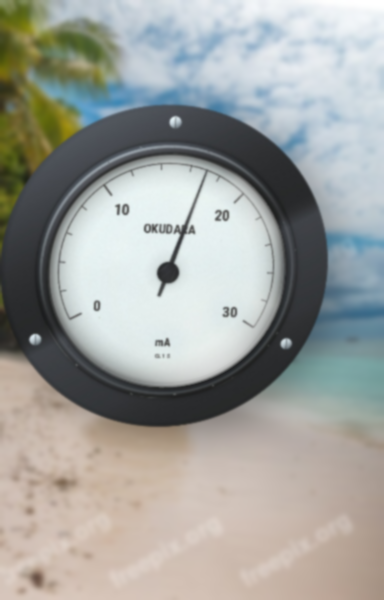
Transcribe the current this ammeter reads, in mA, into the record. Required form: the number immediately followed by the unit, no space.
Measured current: 17mA
